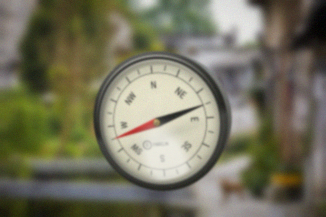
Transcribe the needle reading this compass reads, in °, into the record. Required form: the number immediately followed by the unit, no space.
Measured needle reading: 255°
